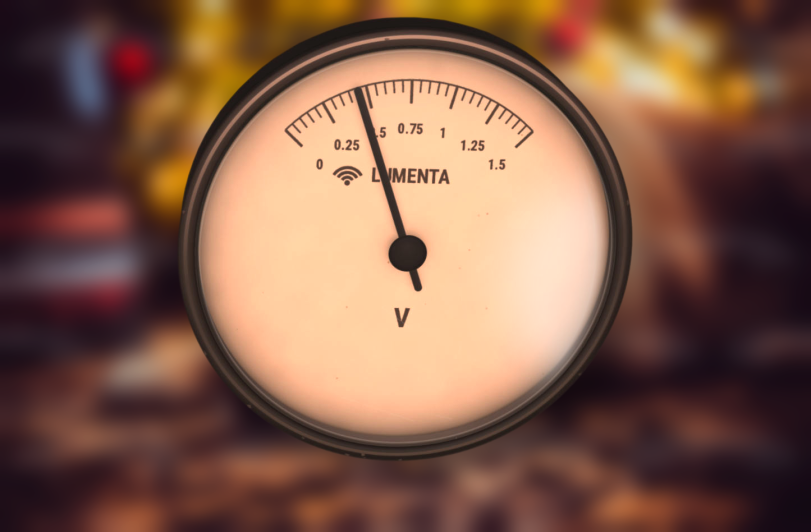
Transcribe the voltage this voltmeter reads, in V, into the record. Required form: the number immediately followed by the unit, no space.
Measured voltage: 0.45V
